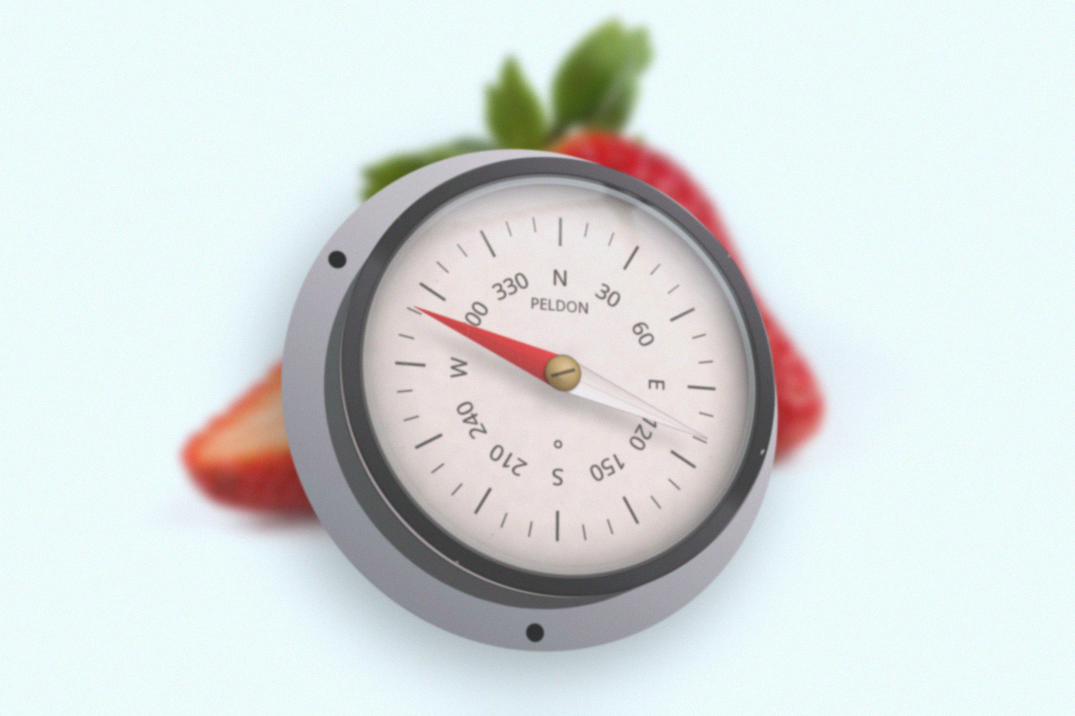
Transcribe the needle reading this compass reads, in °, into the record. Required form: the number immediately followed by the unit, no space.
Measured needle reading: 290°
